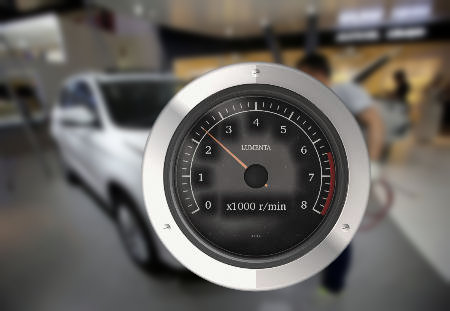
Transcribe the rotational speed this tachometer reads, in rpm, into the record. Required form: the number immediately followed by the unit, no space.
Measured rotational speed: 2400rpm
